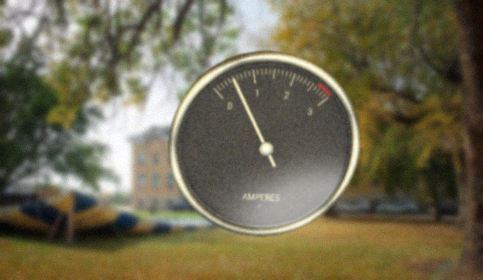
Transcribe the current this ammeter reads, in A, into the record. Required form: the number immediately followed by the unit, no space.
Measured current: 0.5A
